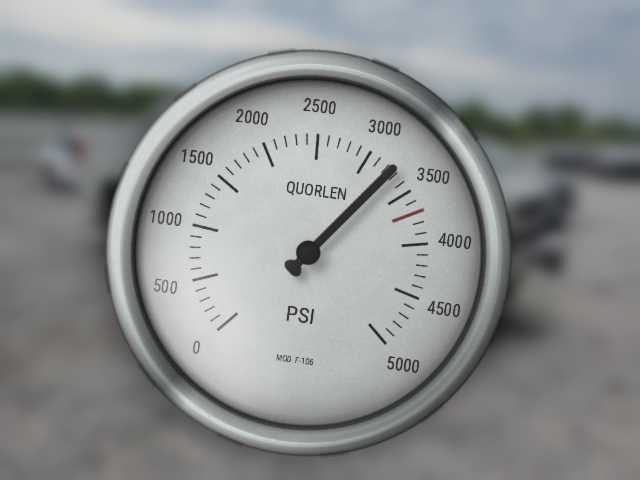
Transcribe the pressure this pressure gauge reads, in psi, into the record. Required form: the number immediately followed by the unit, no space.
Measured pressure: 3250psi
